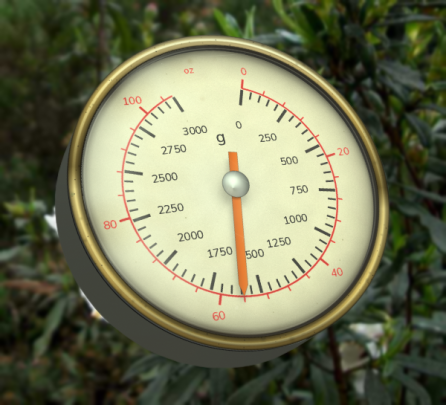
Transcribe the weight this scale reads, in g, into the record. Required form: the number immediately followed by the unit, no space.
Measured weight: 1600g
